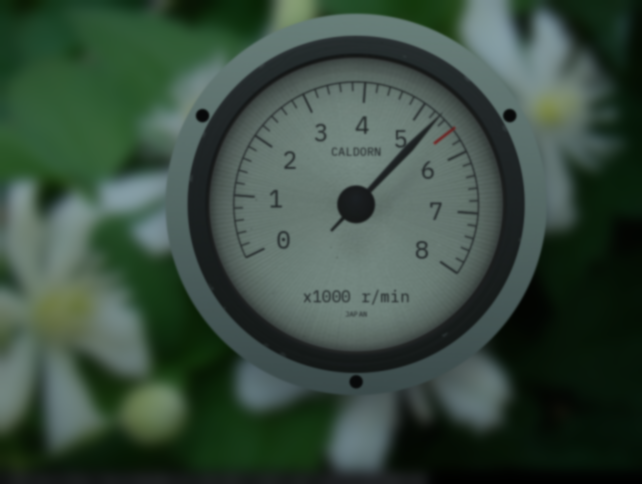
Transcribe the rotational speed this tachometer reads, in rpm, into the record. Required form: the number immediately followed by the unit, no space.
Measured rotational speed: 5300rpm
